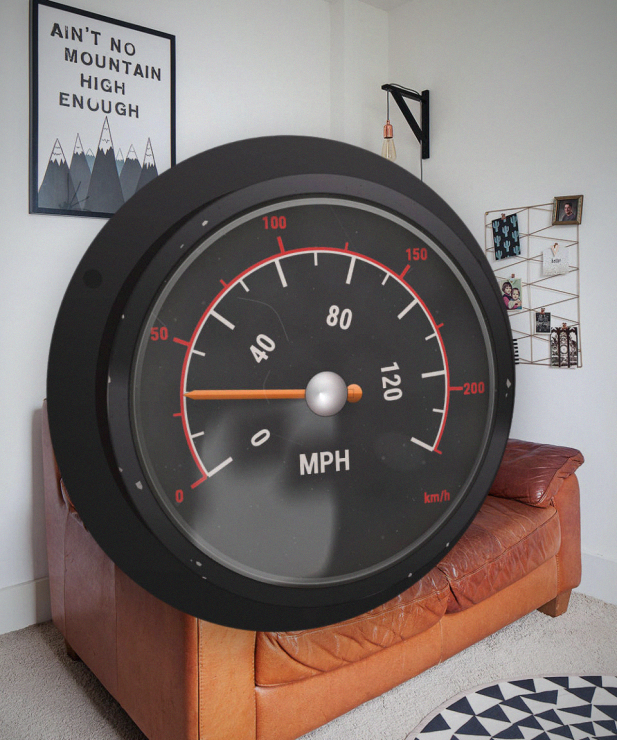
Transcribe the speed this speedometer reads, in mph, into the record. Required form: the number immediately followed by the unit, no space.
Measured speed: 20mph
